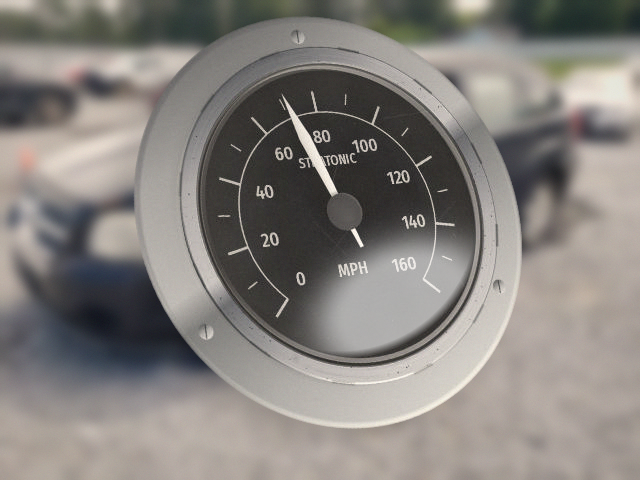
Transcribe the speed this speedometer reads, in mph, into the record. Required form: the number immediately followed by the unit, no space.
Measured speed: 70mph
